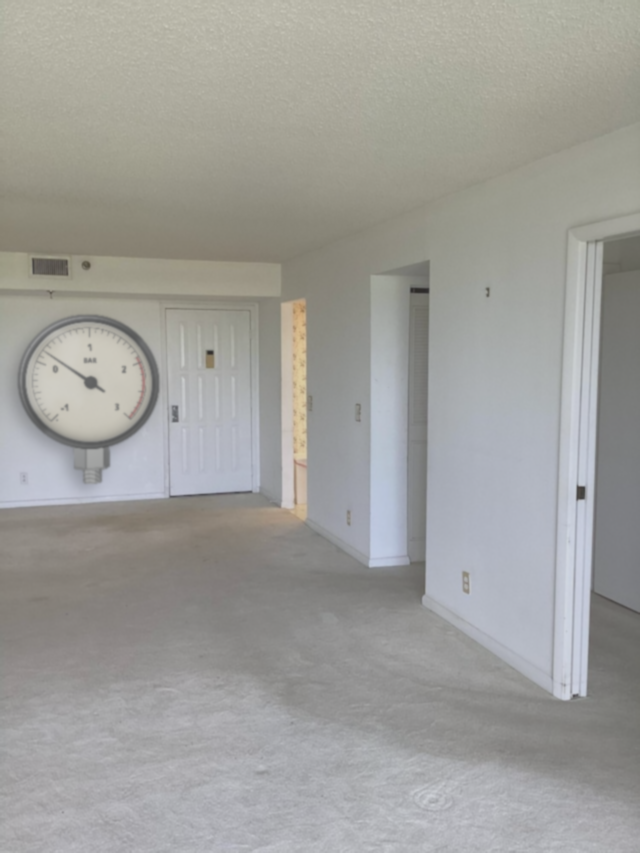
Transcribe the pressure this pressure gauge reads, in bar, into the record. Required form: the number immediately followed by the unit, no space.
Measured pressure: 0.2bar
